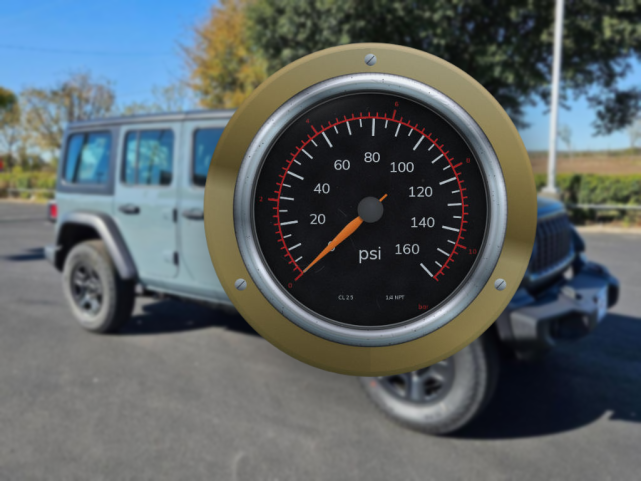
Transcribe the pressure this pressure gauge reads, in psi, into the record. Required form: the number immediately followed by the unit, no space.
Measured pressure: 0psi
